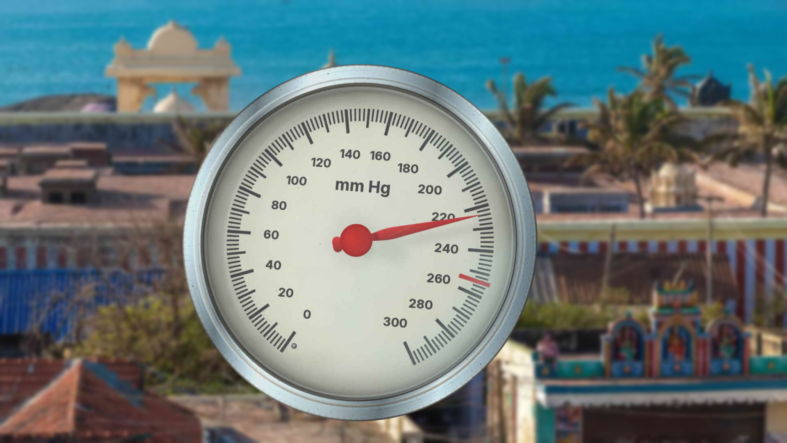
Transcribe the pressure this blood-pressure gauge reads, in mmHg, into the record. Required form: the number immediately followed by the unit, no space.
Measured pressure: 224mmHg
